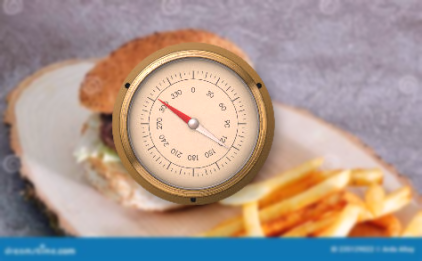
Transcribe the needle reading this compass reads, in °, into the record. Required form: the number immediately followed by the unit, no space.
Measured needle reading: 305°
